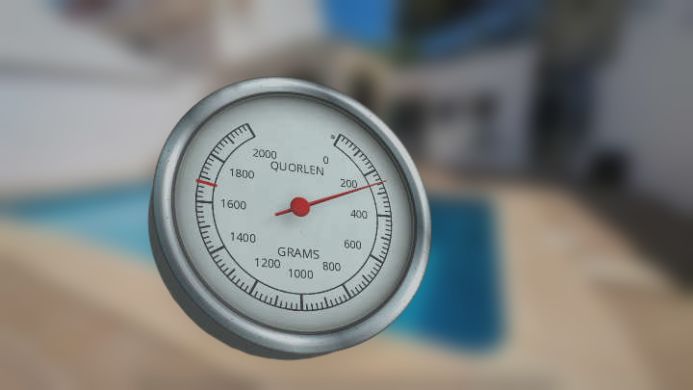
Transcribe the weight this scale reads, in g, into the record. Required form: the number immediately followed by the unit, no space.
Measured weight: 260g
